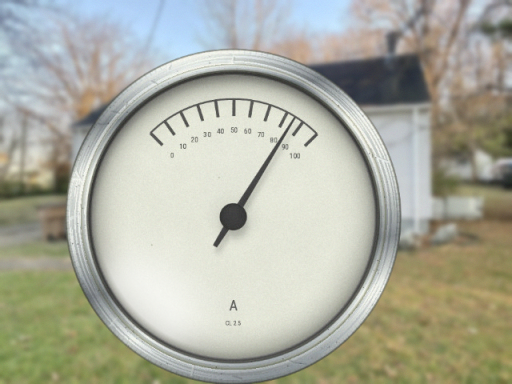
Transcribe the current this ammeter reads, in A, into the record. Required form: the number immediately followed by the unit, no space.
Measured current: 85A
